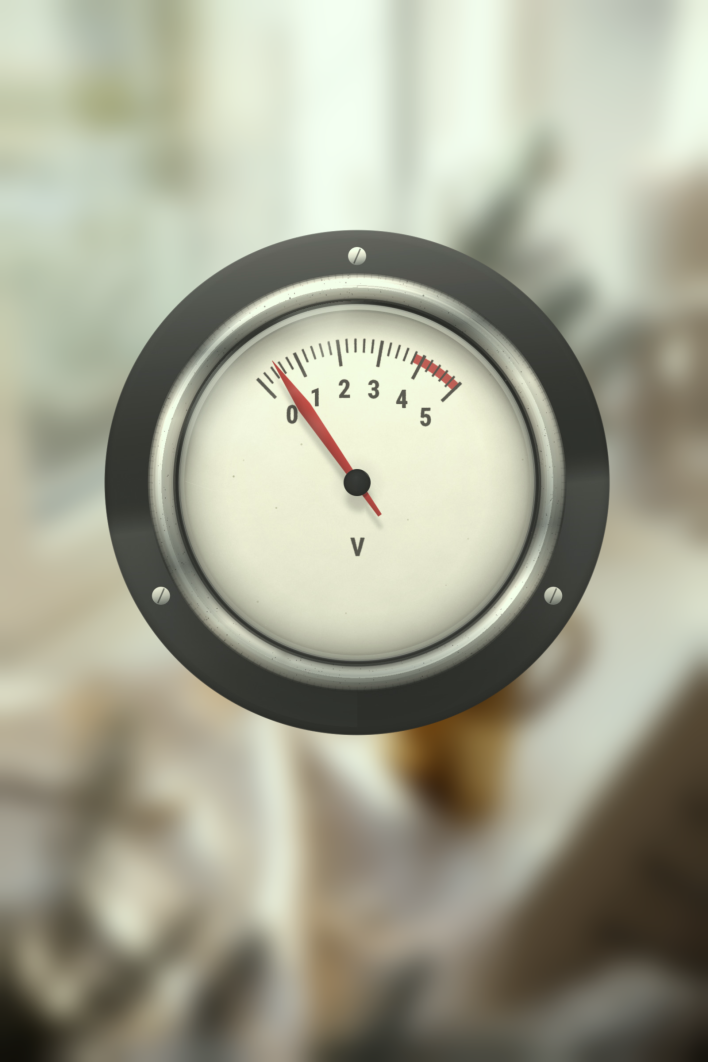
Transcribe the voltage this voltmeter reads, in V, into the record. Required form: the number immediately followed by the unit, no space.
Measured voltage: 0.5V
